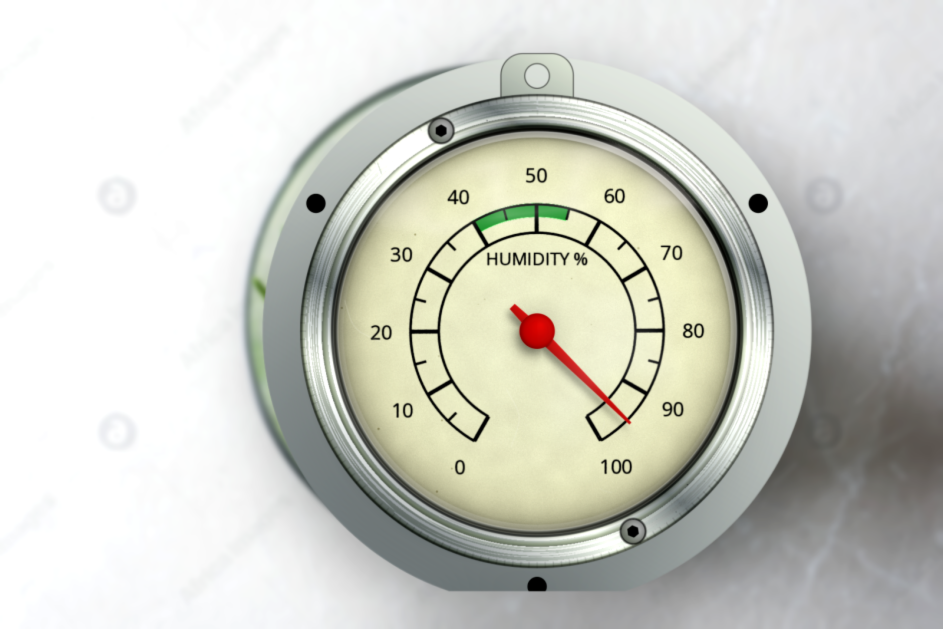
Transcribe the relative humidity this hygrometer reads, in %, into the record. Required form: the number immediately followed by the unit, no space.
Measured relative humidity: 95%
